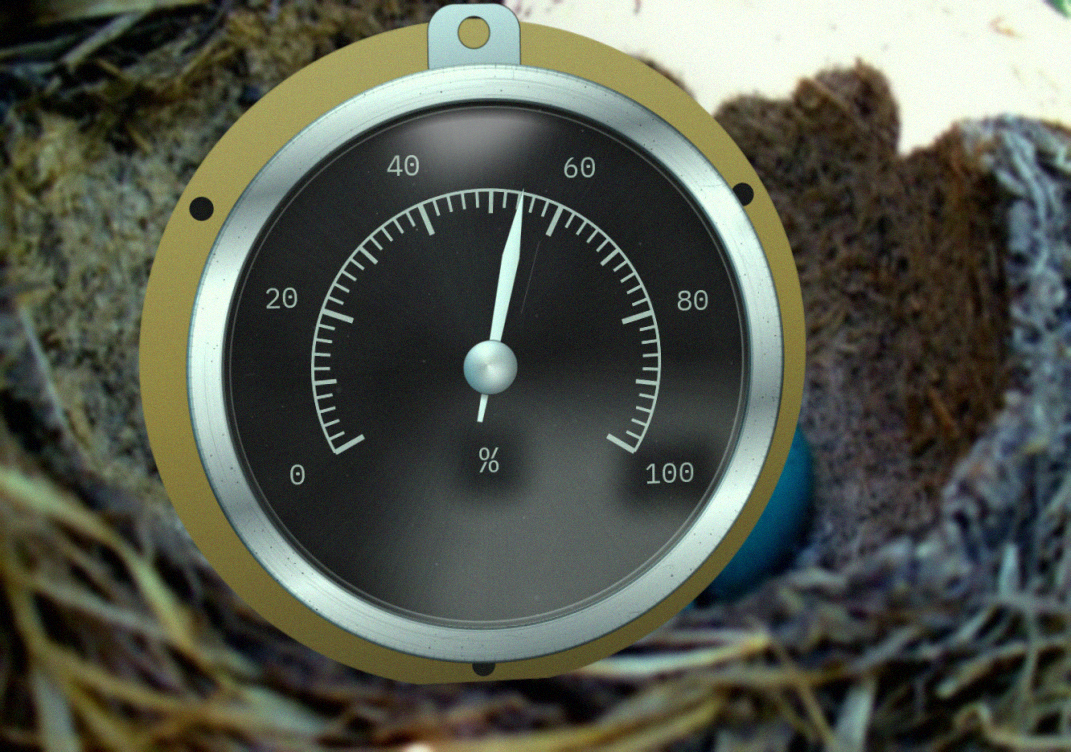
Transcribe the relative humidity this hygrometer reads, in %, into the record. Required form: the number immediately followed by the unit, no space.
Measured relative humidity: 54%
